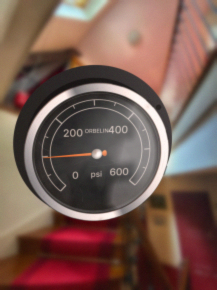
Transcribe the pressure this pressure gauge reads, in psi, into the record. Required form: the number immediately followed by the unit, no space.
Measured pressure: 100psi
